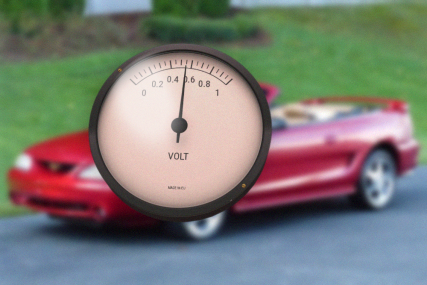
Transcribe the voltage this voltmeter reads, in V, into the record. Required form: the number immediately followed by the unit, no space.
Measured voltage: 0.55V
